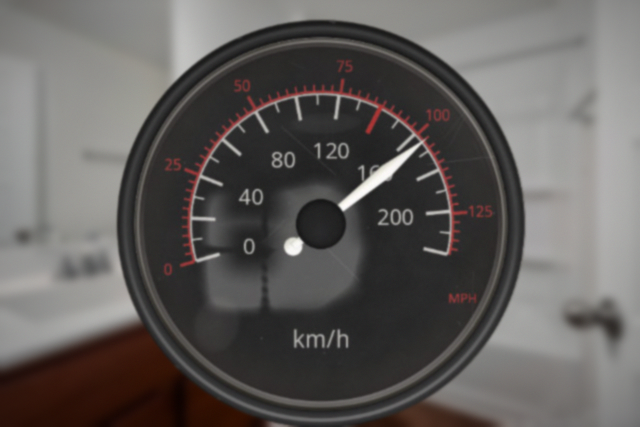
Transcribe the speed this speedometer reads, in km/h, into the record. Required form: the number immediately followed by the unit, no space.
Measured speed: 165km/h
